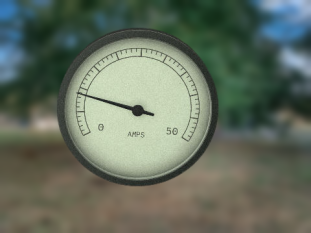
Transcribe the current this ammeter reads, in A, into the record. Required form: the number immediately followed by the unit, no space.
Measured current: 9A
